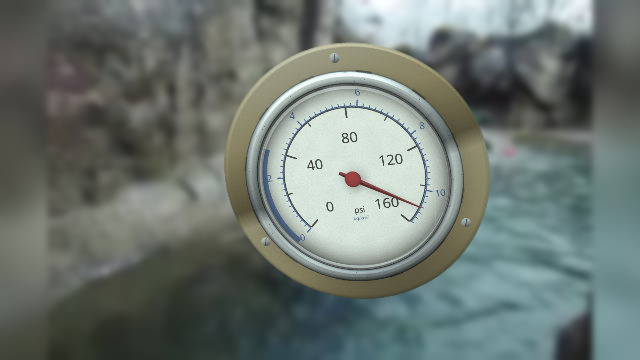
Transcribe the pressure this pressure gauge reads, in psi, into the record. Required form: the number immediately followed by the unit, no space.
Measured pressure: 150psi
